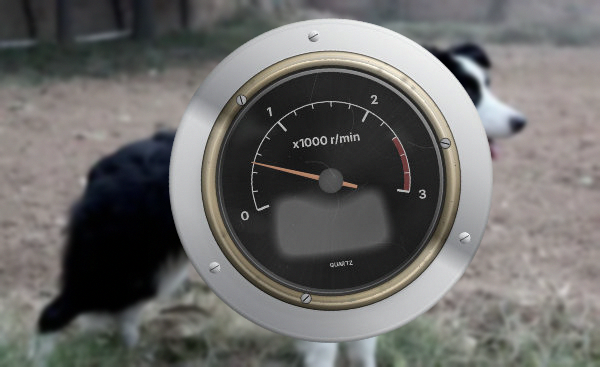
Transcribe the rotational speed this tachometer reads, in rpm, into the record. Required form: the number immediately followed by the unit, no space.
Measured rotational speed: 500rpm
